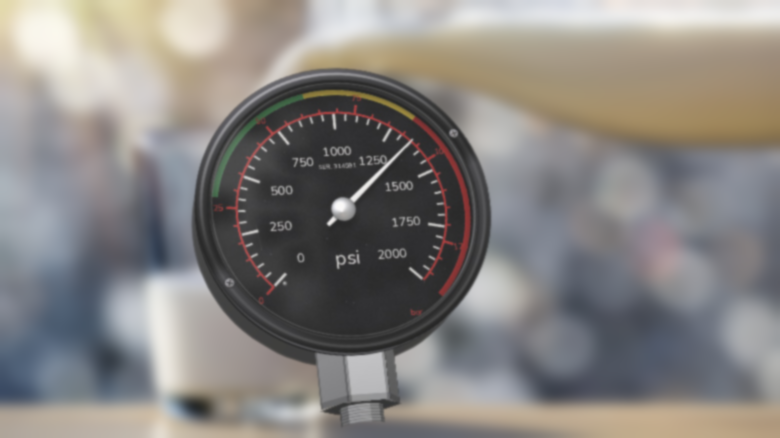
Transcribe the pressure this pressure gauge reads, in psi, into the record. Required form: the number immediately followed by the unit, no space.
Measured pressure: 1350psi
